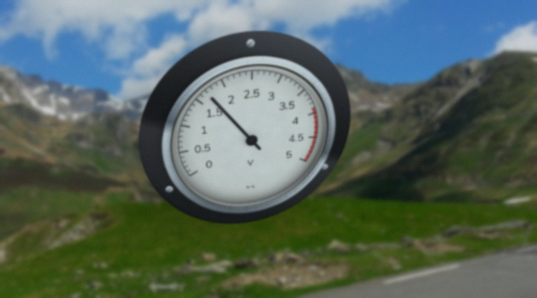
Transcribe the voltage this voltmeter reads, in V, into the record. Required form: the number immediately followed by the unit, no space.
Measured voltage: 1.7V
